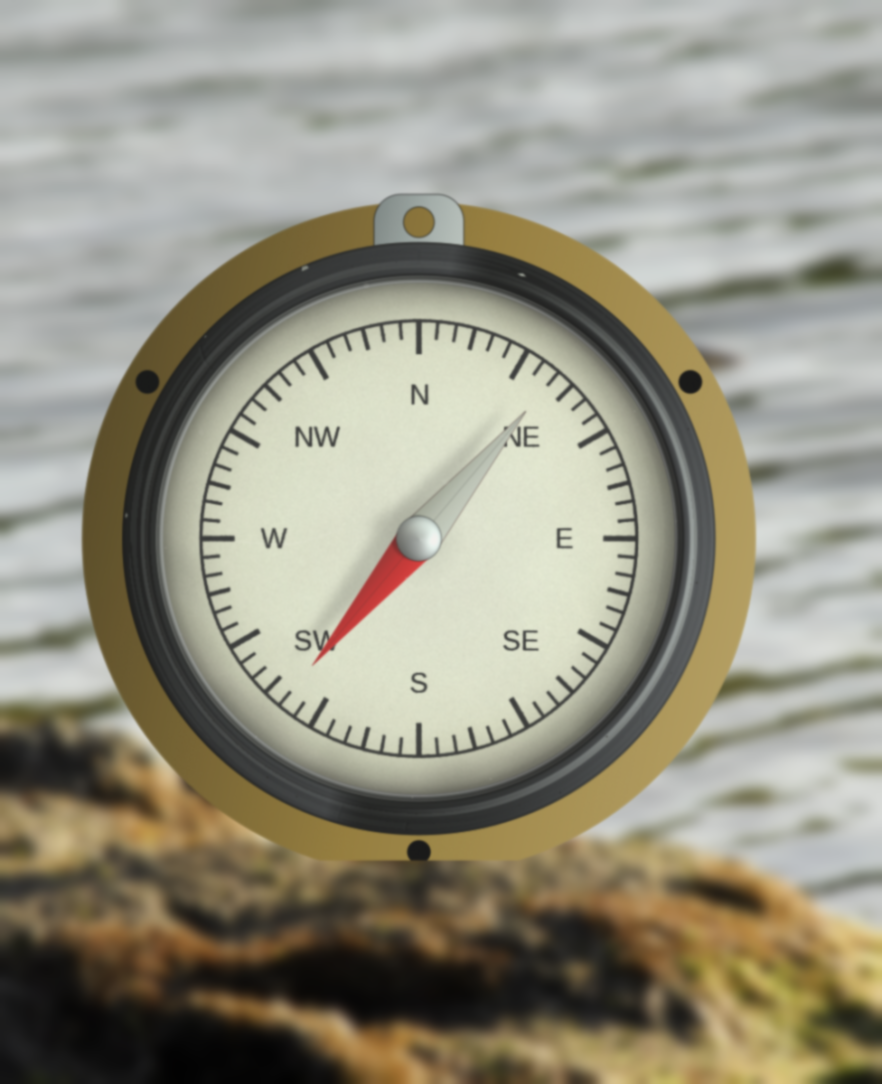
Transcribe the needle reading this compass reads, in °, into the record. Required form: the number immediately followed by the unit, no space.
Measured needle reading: 220°
